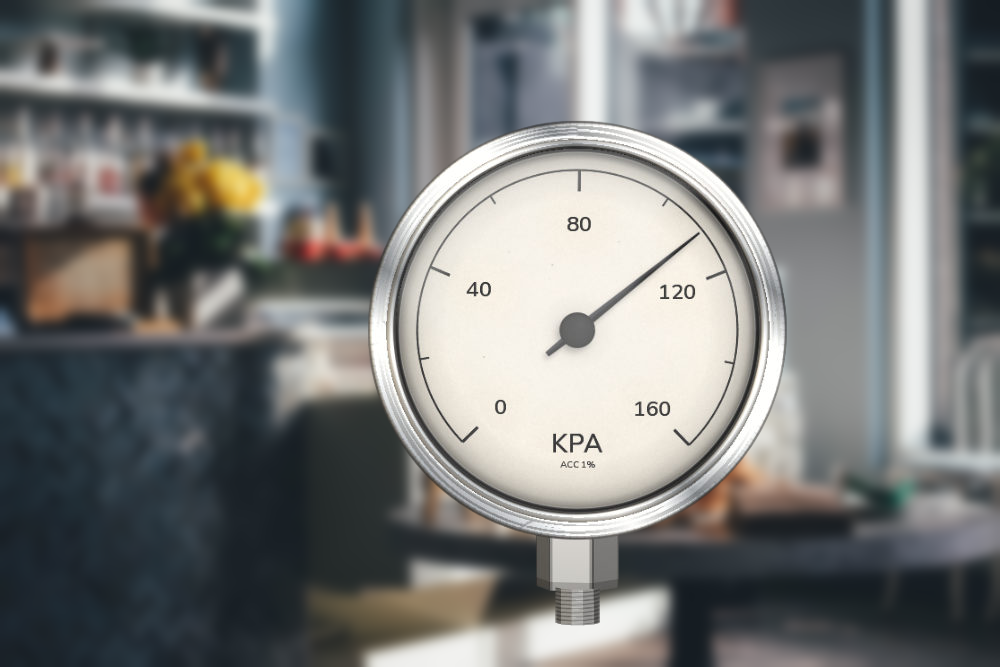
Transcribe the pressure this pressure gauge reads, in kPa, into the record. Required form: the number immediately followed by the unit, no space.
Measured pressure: 110kPa
